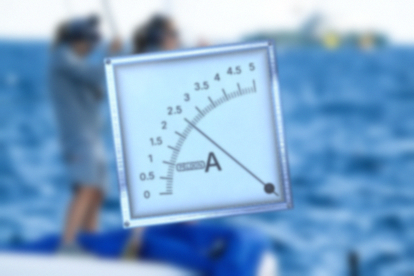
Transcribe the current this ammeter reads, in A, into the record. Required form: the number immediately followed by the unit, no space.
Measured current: 2.5A
